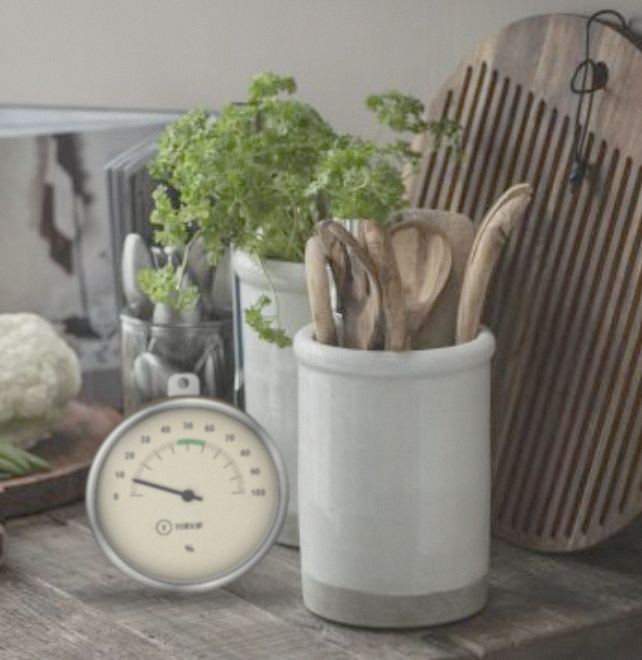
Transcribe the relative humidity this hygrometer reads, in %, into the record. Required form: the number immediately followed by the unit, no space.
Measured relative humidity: 10%
